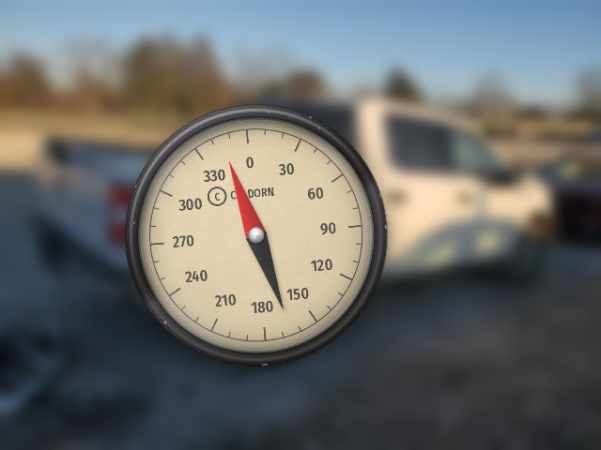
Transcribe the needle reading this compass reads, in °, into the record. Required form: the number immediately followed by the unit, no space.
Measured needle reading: 345°
